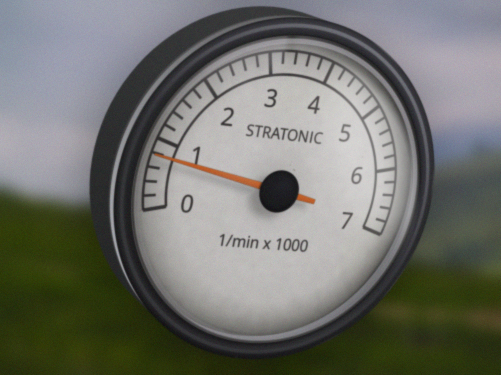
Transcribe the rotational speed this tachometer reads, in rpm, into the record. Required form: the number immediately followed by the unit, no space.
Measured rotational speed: 800rpm
